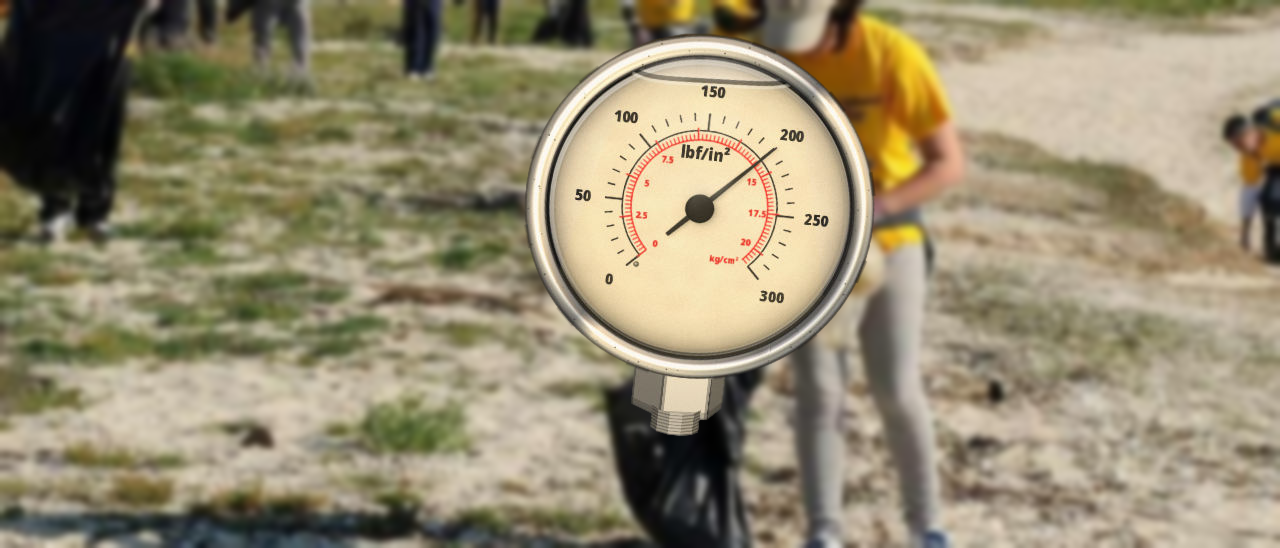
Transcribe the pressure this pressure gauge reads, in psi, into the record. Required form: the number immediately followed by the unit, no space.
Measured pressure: 200psi
